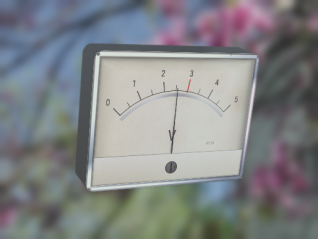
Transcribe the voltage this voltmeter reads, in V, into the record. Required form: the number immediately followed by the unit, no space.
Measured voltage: 2.5V
